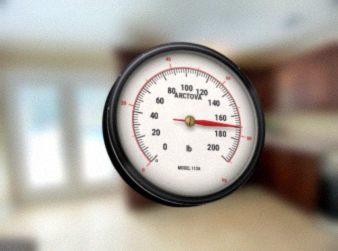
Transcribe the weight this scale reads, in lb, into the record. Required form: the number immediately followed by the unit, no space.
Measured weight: 170lb
